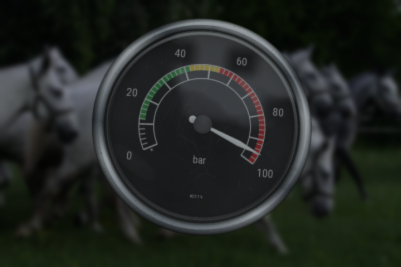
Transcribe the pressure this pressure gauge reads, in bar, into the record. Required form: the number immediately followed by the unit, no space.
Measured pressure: 96bar
